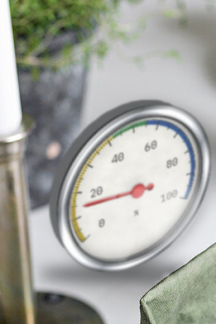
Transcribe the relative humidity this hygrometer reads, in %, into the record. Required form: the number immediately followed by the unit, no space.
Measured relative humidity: 15%
